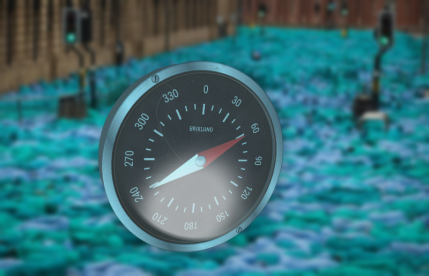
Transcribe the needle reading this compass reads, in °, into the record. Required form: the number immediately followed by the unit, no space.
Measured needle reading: 60°
